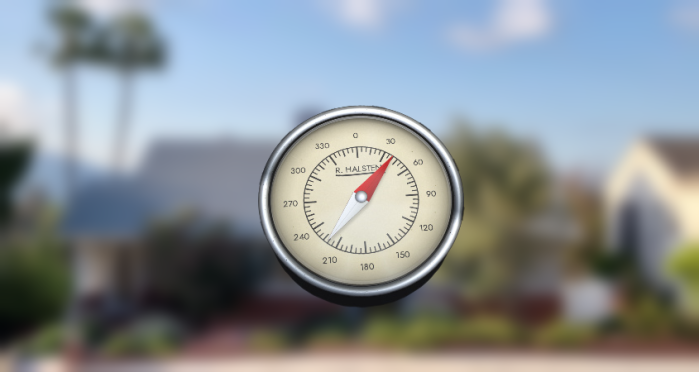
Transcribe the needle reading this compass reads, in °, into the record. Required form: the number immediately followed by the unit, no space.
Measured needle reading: 40°
